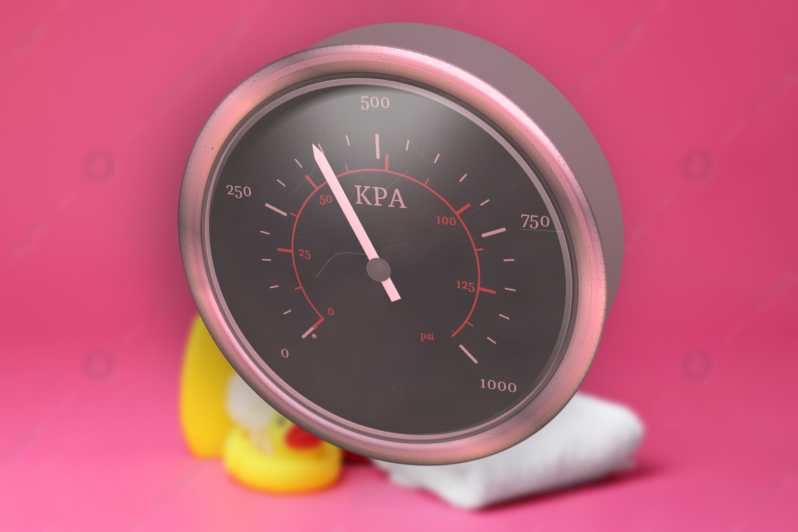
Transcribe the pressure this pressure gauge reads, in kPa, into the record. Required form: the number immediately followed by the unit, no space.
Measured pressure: 400kPa
